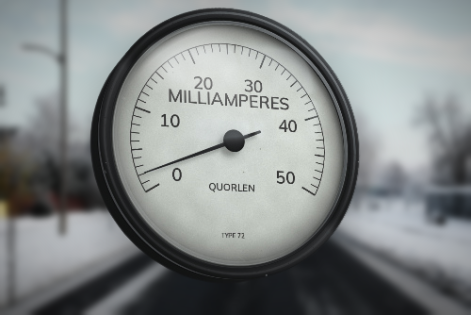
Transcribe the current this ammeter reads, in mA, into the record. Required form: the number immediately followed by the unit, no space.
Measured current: 2mA
